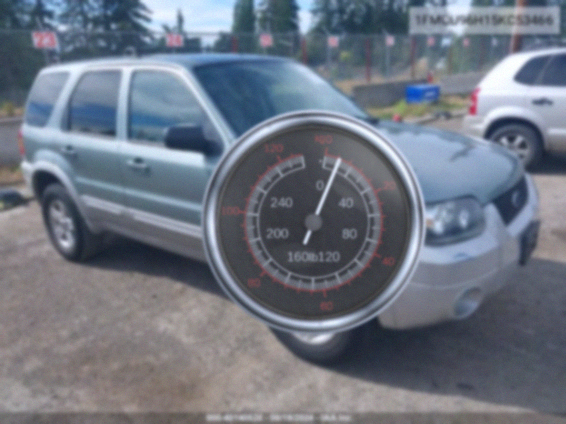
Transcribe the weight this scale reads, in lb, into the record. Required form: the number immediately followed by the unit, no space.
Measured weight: 10lb
